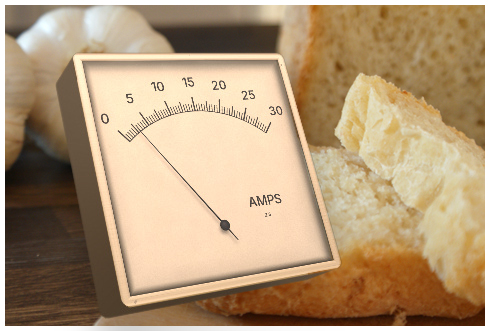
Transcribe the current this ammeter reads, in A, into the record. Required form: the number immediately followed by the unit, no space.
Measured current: 2.5A
